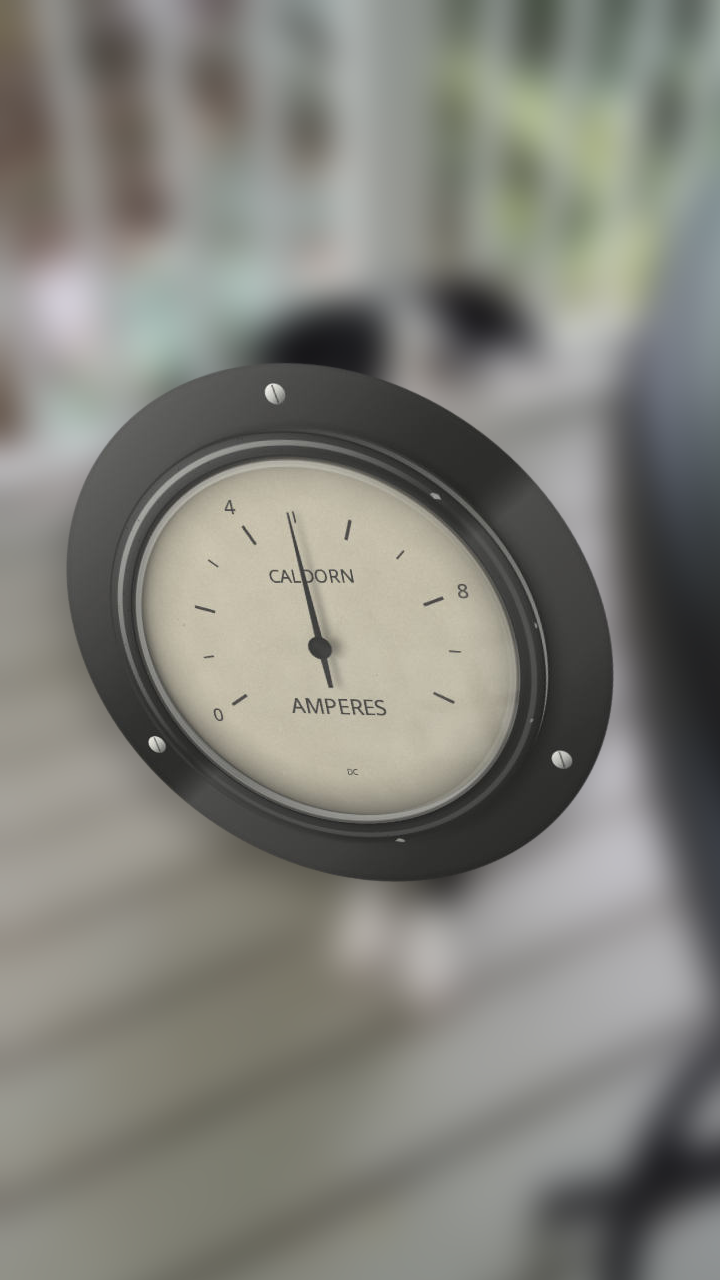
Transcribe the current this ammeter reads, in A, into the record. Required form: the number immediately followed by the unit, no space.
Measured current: 5A
